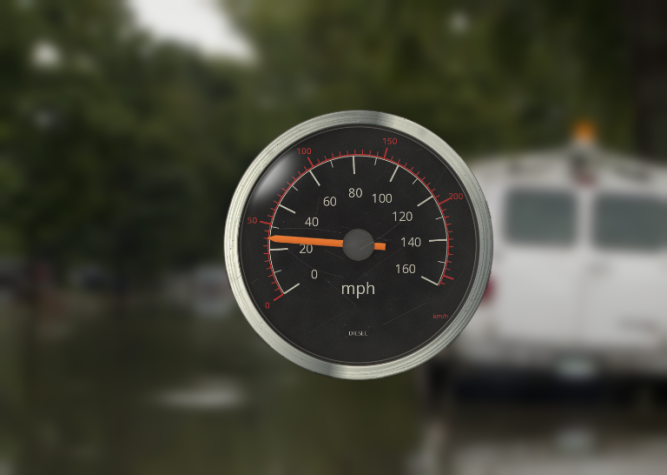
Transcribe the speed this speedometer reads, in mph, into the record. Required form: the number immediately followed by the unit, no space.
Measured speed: 25mph
